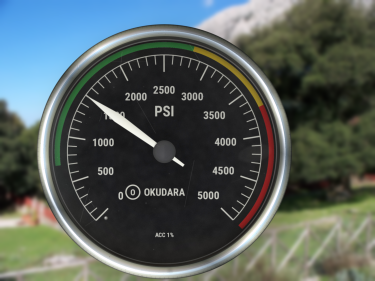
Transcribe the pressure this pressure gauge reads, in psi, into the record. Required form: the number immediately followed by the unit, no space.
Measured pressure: 1500psi
